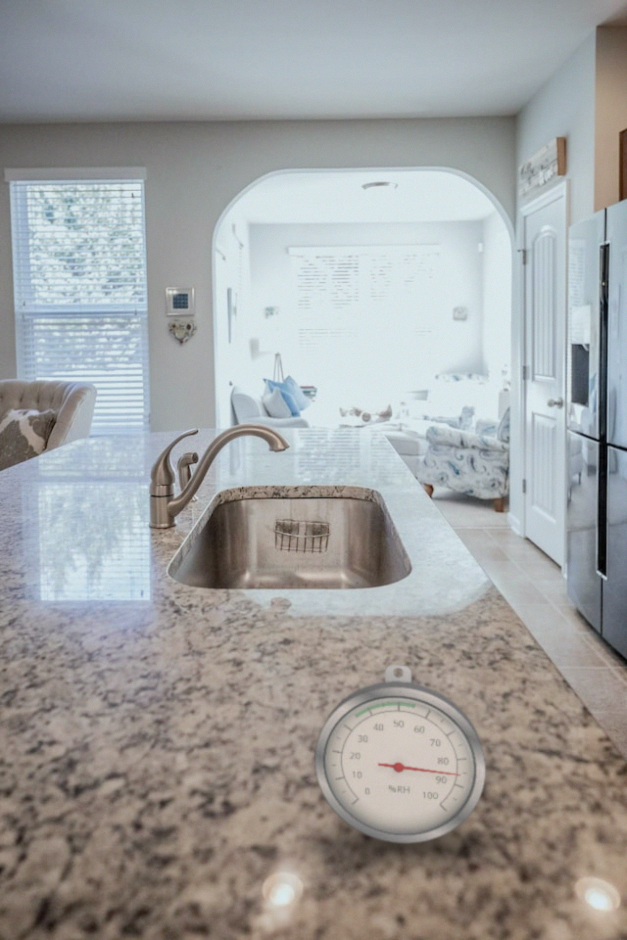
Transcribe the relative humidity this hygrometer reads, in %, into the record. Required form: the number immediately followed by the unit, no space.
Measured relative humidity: 85%
